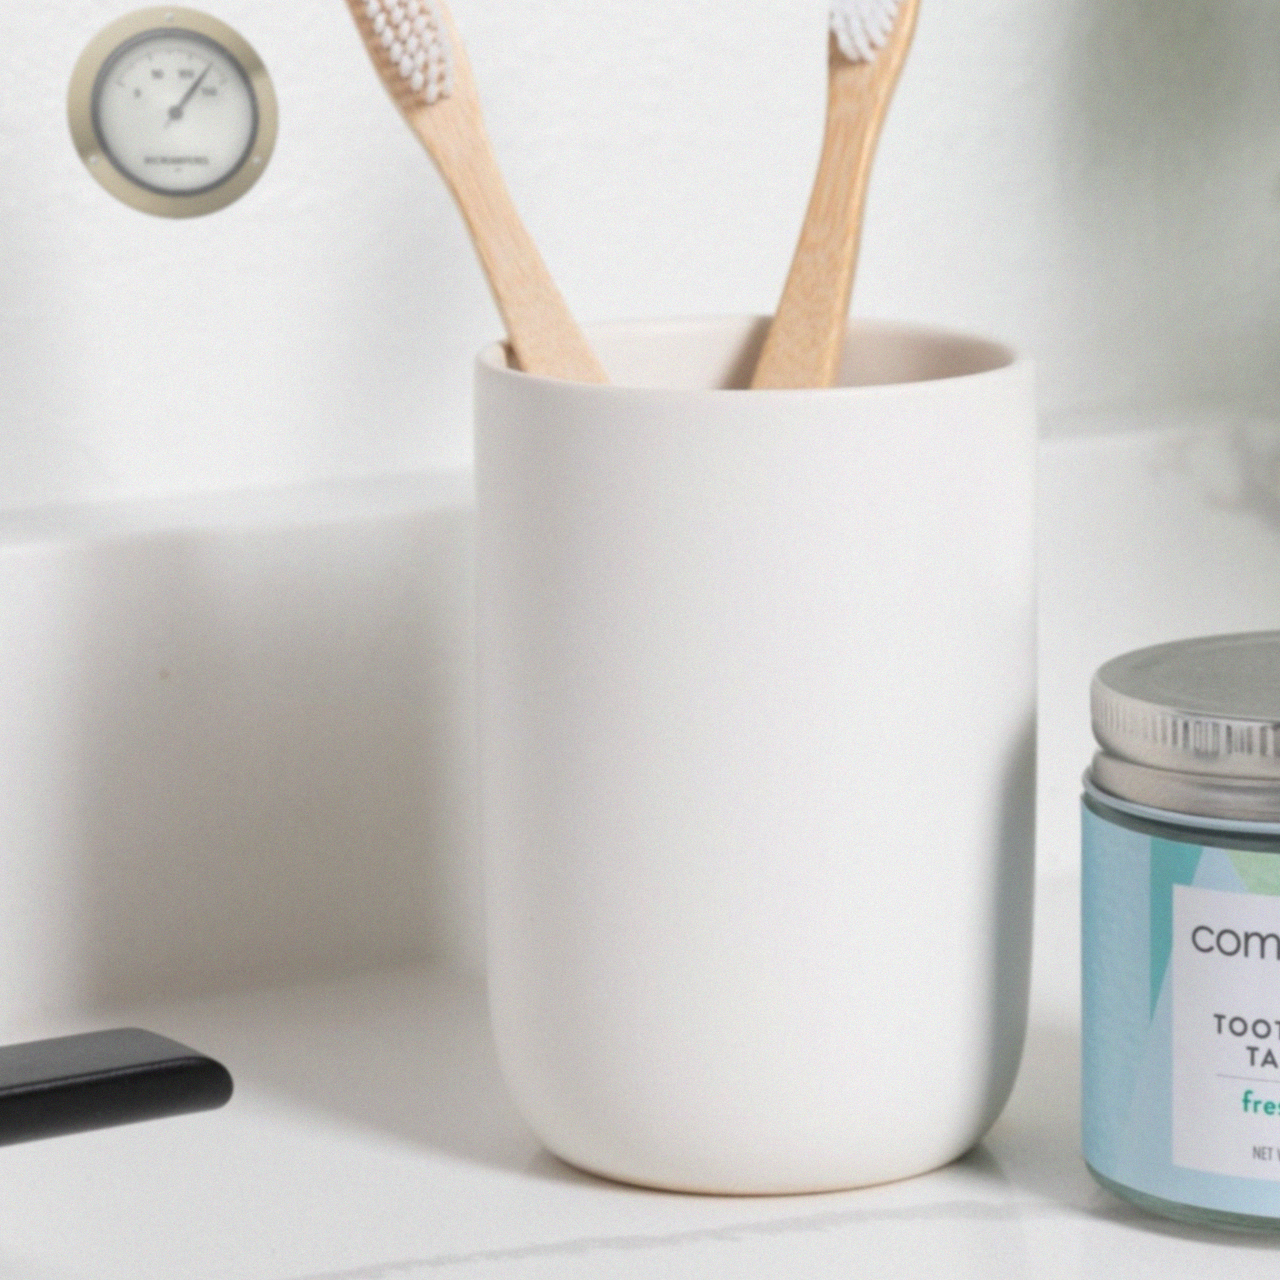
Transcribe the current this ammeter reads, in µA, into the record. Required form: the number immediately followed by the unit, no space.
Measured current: 125µA
